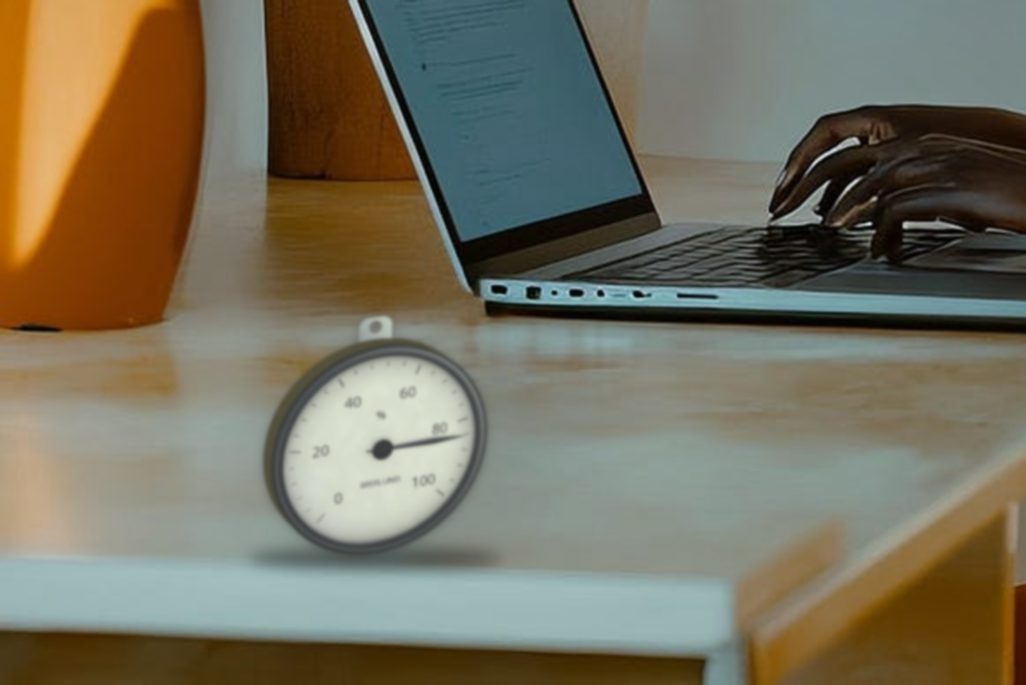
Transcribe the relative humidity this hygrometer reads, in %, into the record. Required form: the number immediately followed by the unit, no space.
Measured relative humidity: 84%
